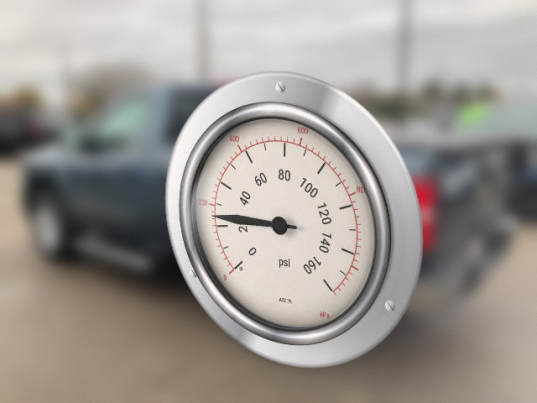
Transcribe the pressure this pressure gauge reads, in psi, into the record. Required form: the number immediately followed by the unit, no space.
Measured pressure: 25psi
